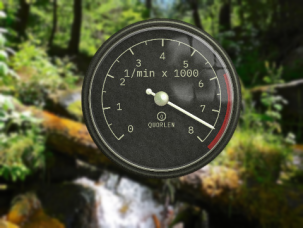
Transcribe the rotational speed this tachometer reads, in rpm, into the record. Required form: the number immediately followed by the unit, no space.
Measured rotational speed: 7500rpm
